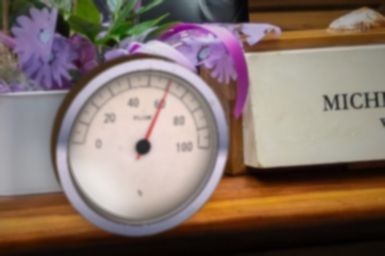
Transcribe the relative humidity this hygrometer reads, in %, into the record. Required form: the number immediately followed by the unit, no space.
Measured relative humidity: 60%
